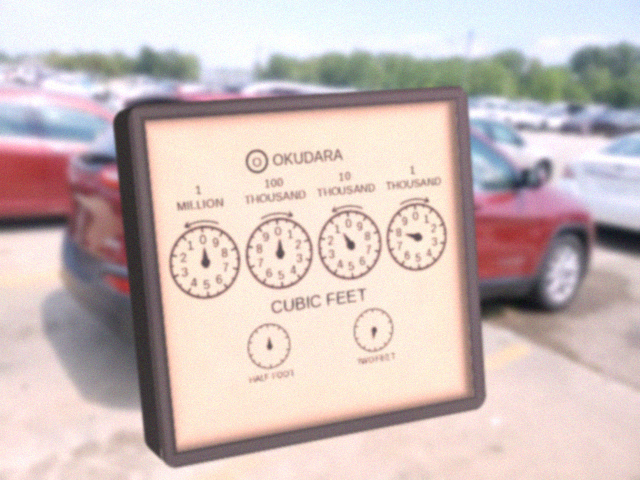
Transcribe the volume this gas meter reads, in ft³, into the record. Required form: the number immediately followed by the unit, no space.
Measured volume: 800ft³
